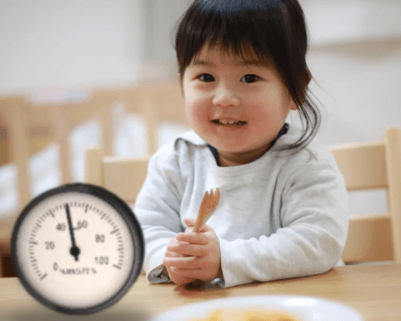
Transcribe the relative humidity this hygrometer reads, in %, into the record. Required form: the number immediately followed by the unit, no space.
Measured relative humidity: 50%
